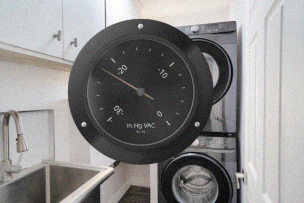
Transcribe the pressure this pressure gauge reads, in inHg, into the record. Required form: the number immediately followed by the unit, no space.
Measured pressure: -22inHg
